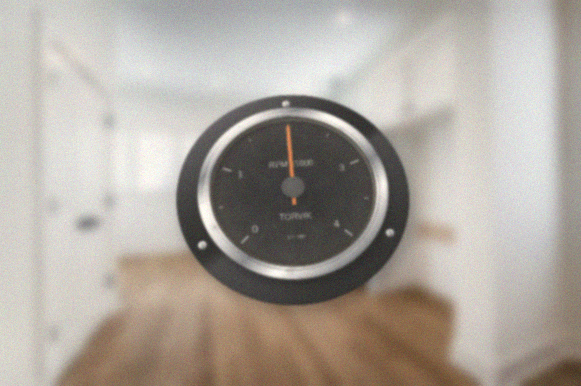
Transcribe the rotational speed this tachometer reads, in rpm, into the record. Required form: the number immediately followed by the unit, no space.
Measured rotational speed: 2000rpm
